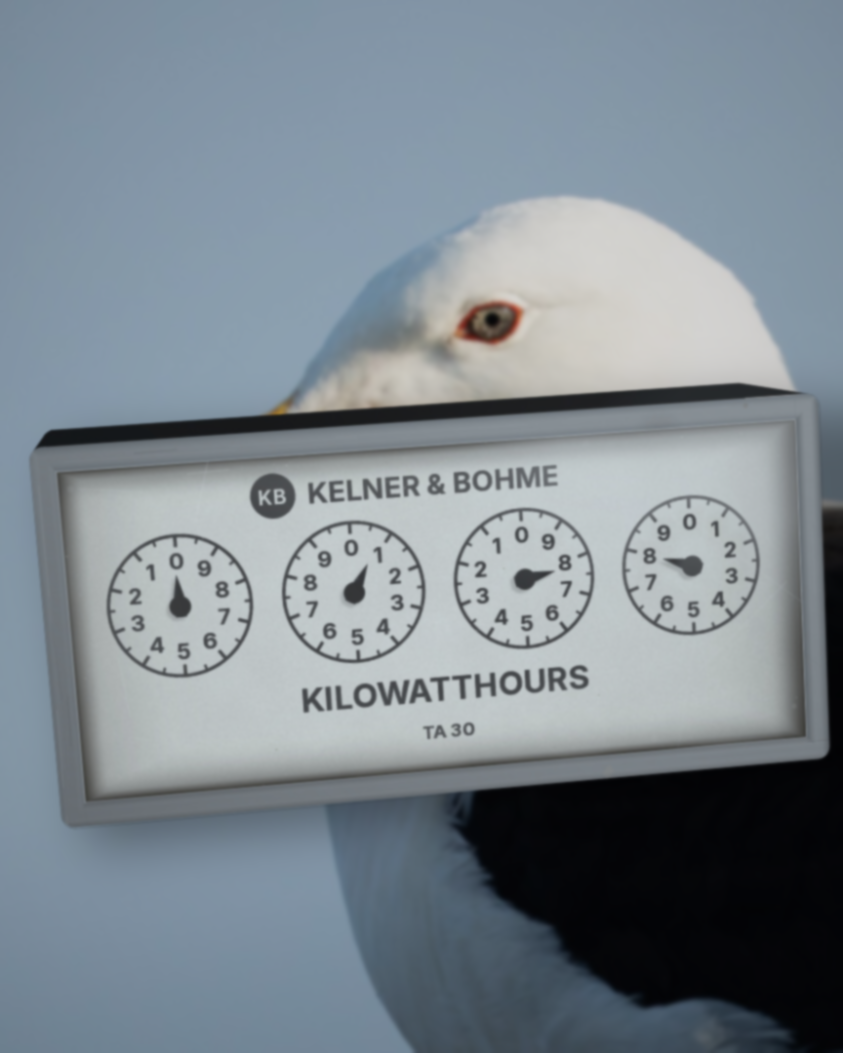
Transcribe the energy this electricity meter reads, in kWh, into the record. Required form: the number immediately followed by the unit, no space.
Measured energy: 78kWh
